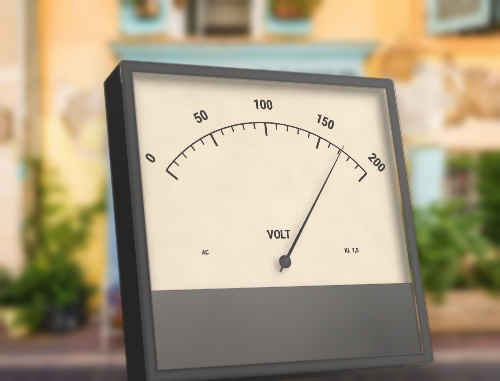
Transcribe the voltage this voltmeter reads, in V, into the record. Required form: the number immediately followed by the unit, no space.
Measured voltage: 170V
